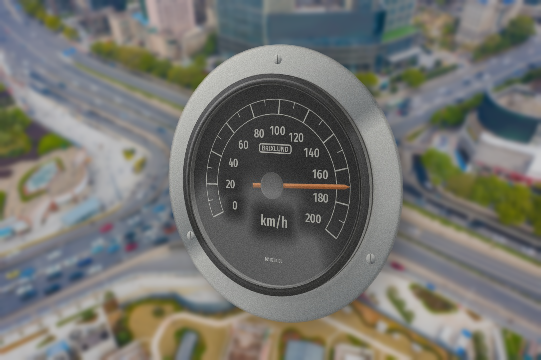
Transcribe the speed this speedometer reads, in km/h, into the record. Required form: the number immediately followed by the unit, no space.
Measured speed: 170km/h
